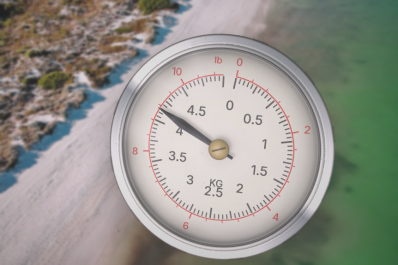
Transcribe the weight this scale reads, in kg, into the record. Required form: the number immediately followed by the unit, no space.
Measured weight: 4.15kg
